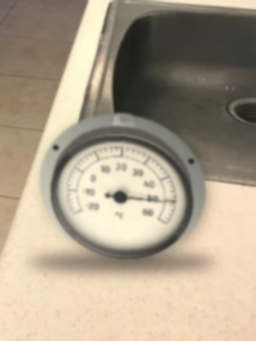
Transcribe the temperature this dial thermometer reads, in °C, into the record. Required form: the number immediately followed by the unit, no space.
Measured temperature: 50°C
